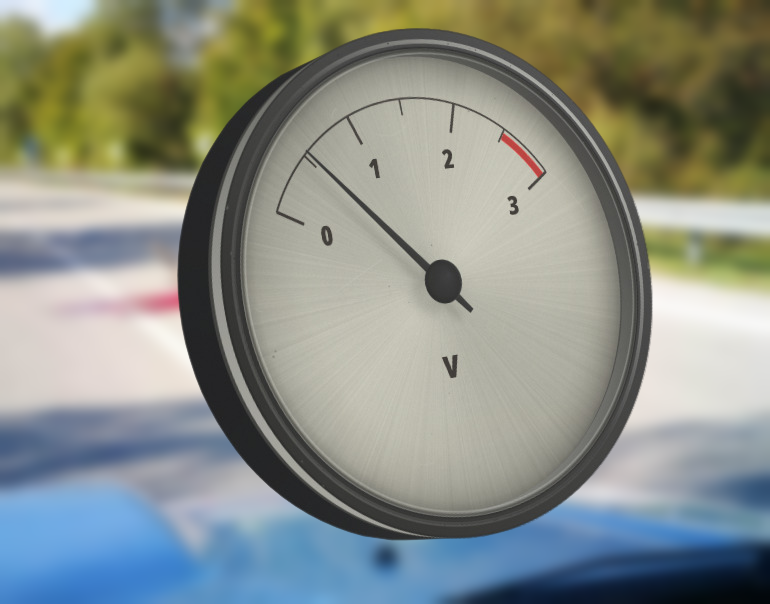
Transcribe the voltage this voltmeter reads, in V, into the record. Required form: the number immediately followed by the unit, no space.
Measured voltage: 0.5V
